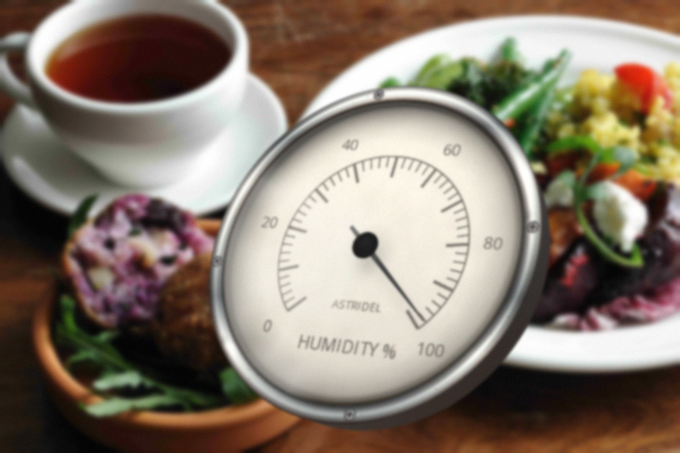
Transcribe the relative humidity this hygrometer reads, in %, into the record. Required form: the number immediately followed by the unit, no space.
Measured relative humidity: 98%
